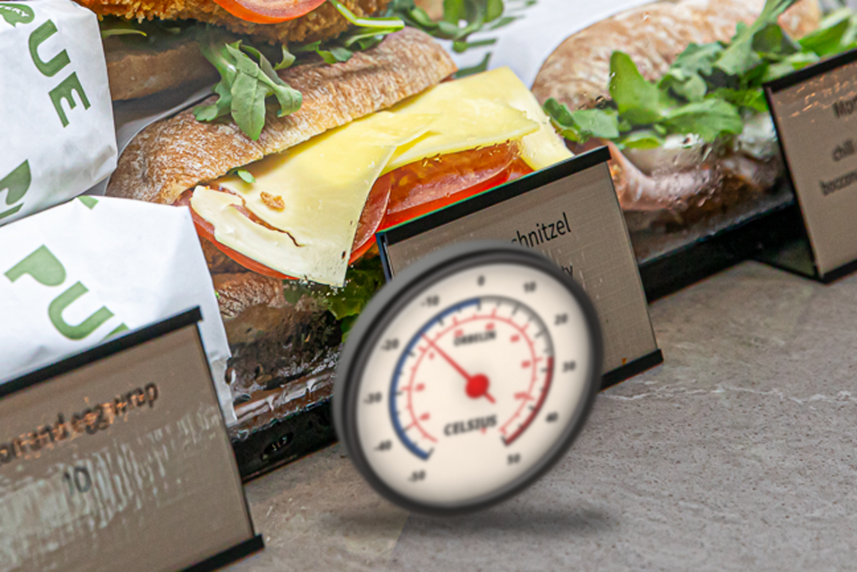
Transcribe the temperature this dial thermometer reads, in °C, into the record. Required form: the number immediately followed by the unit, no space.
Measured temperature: -15°C
